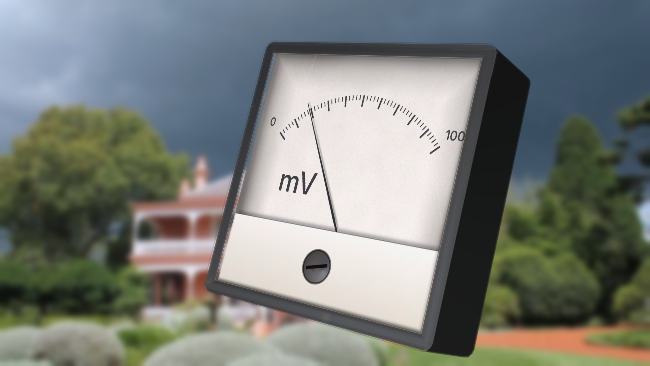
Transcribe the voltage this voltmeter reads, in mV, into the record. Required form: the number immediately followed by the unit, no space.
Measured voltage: 20mV
